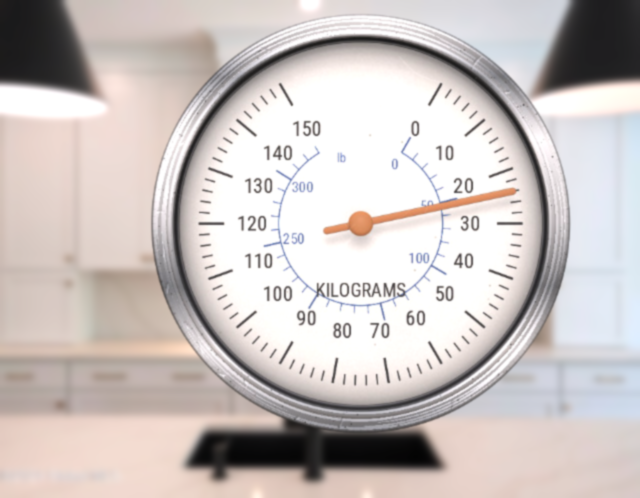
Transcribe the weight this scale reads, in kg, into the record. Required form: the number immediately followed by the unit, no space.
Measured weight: 24kg
